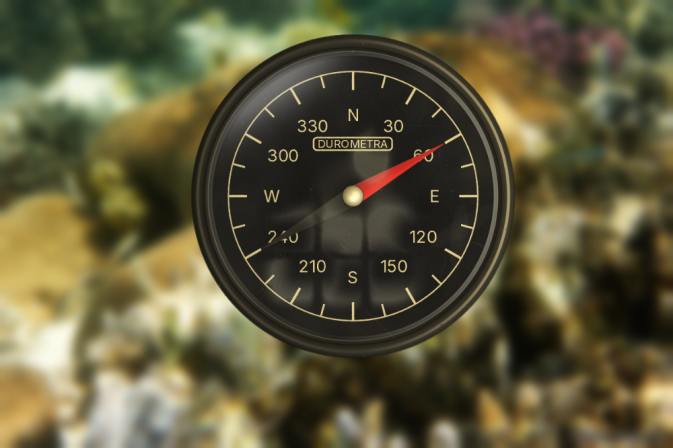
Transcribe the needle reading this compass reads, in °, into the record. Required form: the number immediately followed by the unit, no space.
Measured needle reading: 60°
